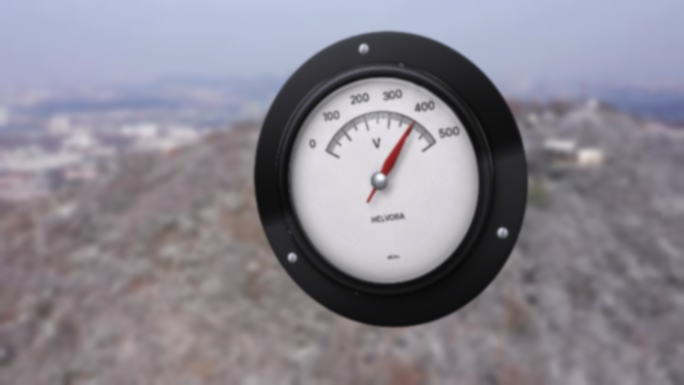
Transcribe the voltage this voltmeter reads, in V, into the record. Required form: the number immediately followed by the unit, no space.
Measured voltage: 400V
